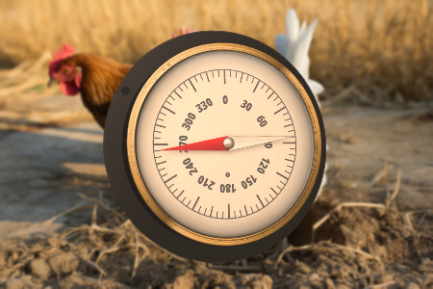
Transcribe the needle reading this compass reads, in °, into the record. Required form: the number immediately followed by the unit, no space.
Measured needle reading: 265°
